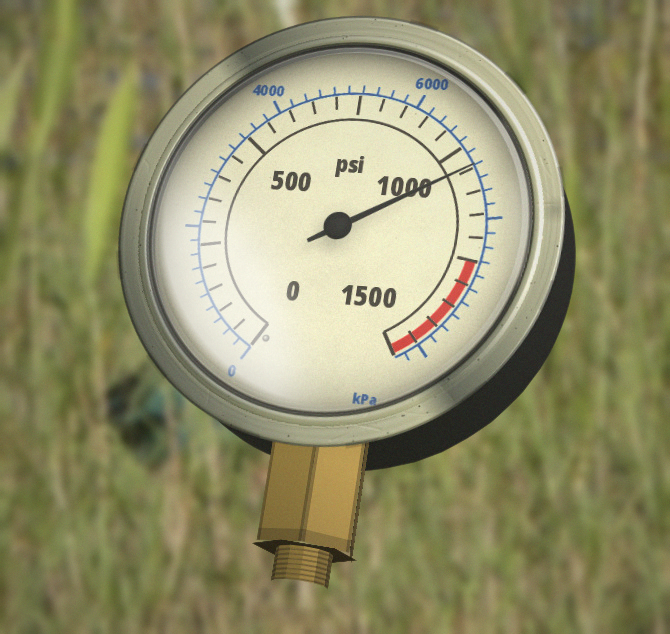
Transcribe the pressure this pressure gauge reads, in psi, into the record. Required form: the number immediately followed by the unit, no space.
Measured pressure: 1050psi
